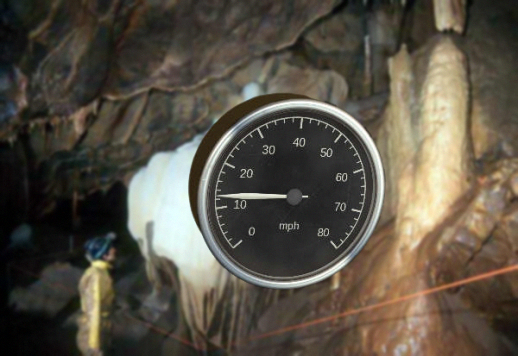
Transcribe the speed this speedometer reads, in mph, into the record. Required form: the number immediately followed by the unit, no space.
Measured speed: 13mph
